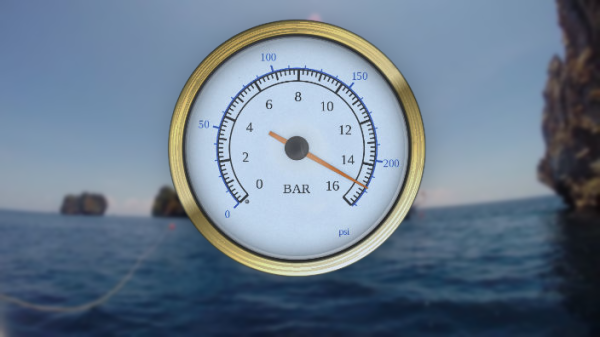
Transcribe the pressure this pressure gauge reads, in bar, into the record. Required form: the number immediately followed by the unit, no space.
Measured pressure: 15bar
